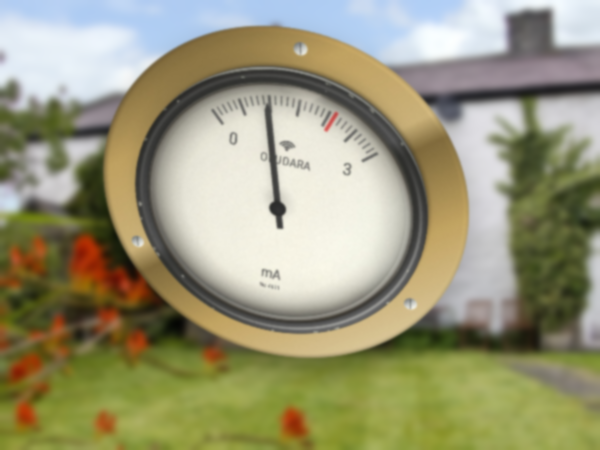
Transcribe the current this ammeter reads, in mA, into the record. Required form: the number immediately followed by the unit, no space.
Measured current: 1mA
